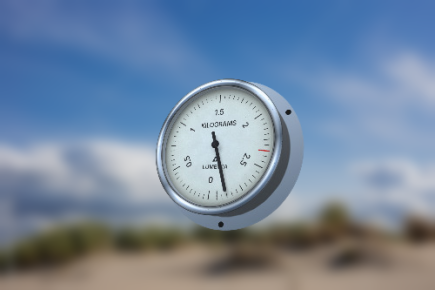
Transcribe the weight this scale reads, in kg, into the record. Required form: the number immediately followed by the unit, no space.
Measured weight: 2.9kg
